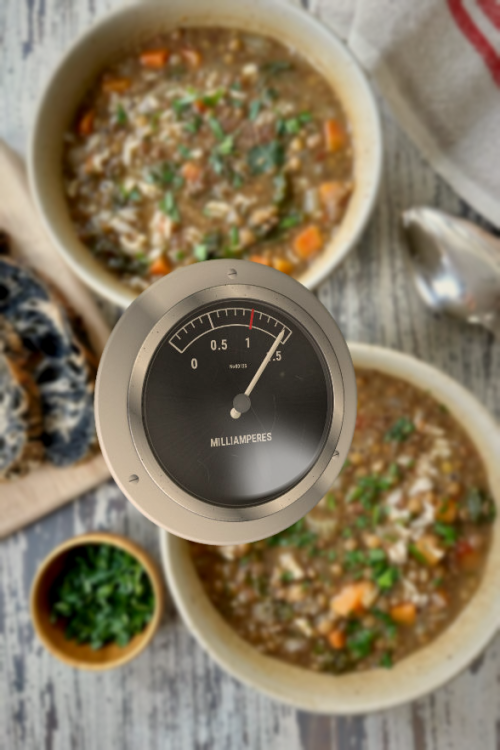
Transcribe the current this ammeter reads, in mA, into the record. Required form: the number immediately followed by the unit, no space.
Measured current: 1.4mA
